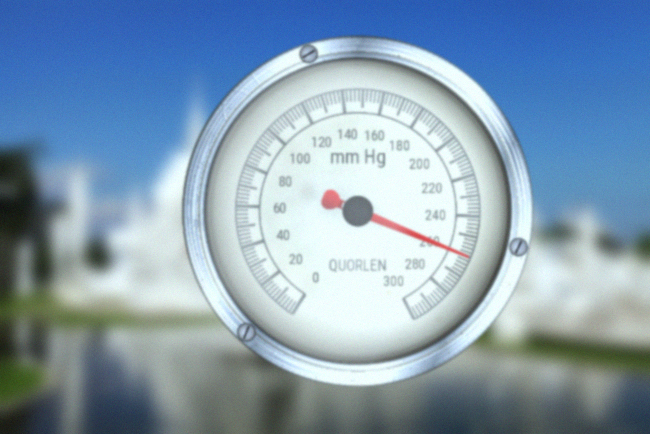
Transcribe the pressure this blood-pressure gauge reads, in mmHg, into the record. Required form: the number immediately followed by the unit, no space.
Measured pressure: 260mmHg
